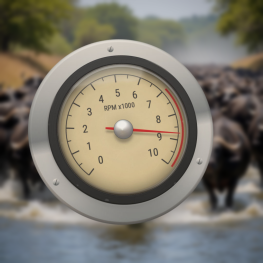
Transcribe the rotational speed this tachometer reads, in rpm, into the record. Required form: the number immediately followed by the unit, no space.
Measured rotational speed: 8750rpm
